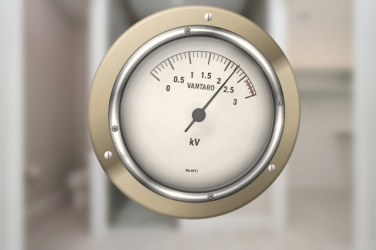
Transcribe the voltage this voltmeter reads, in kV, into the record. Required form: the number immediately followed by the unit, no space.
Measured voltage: 2.2kV
